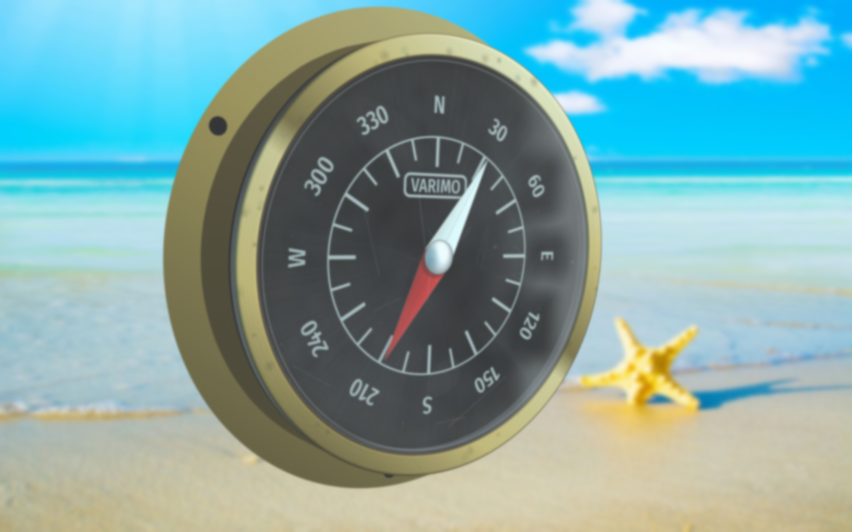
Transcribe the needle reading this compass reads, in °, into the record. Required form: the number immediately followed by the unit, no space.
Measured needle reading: 210°
